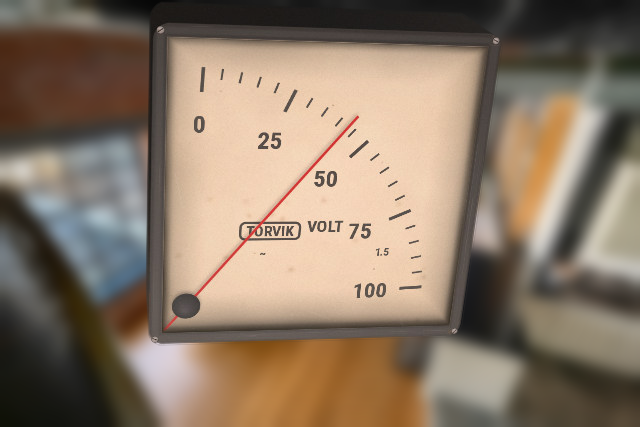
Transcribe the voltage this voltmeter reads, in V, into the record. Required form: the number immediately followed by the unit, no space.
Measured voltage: 42.5V
